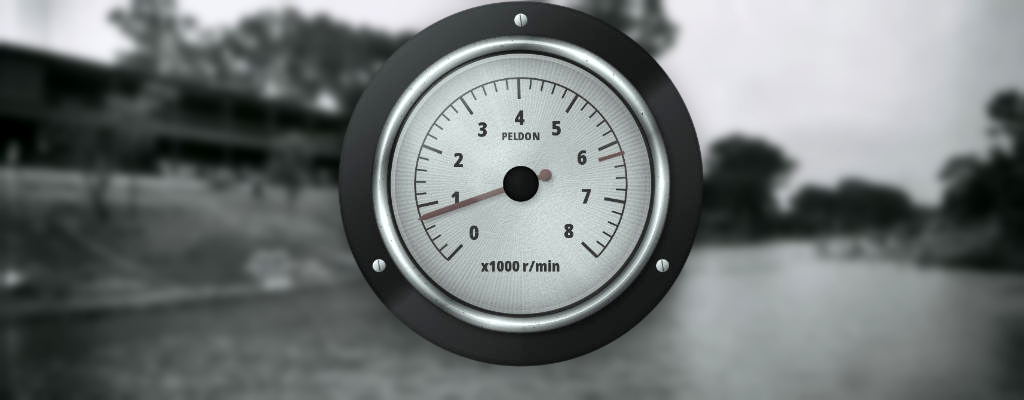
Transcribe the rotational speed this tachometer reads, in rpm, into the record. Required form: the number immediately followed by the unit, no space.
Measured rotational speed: 800rpm
